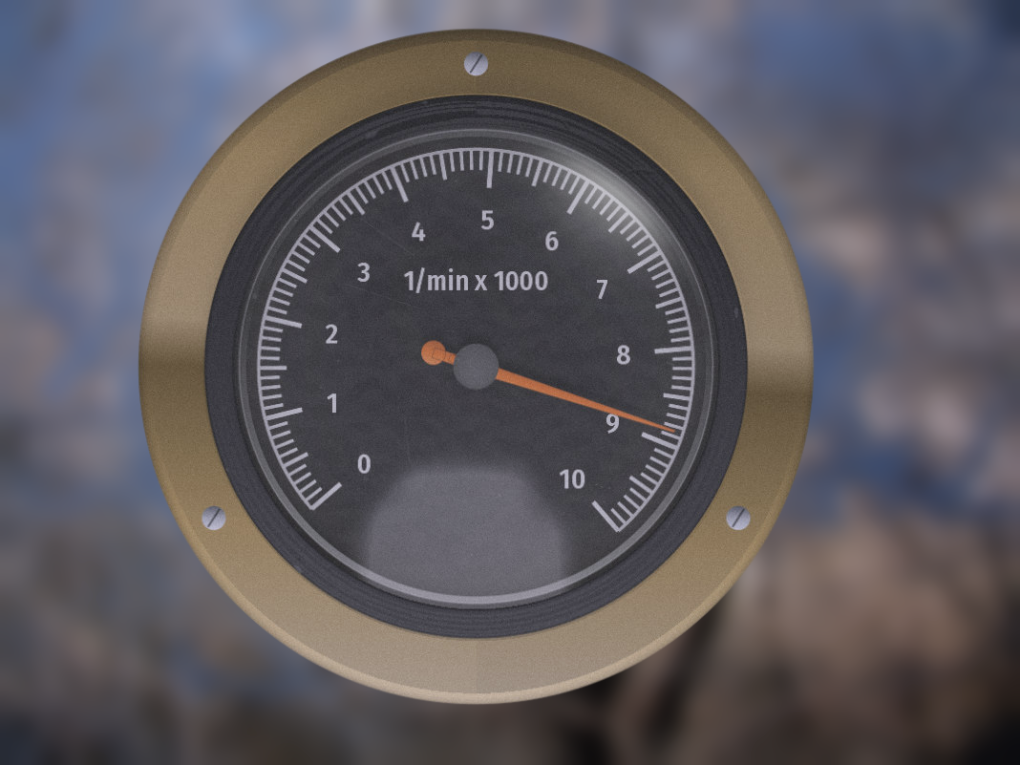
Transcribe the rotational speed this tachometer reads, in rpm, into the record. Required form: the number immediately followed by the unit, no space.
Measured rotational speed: 8850rpm
